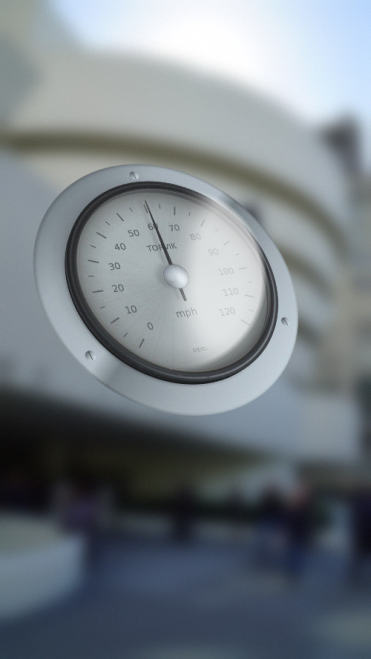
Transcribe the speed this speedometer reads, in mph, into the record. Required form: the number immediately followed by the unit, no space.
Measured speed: 60mph
